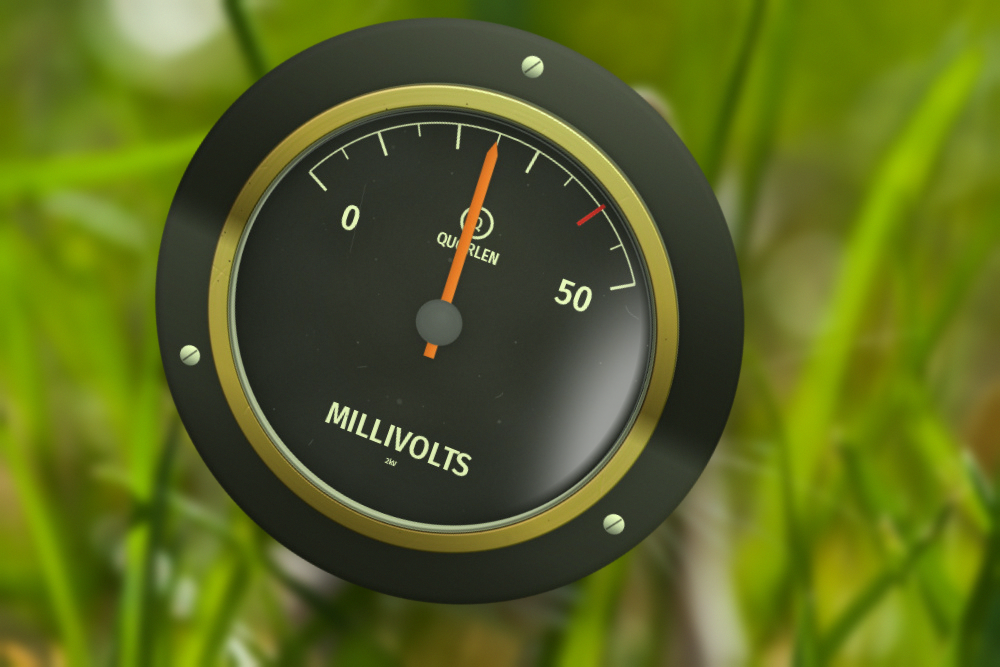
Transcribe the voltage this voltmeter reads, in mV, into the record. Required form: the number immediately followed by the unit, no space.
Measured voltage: 25mV
